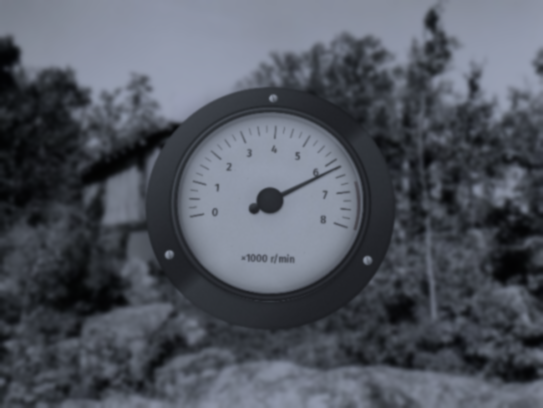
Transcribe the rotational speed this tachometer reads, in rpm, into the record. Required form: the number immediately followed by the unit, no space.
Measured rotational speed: 6250rpm
